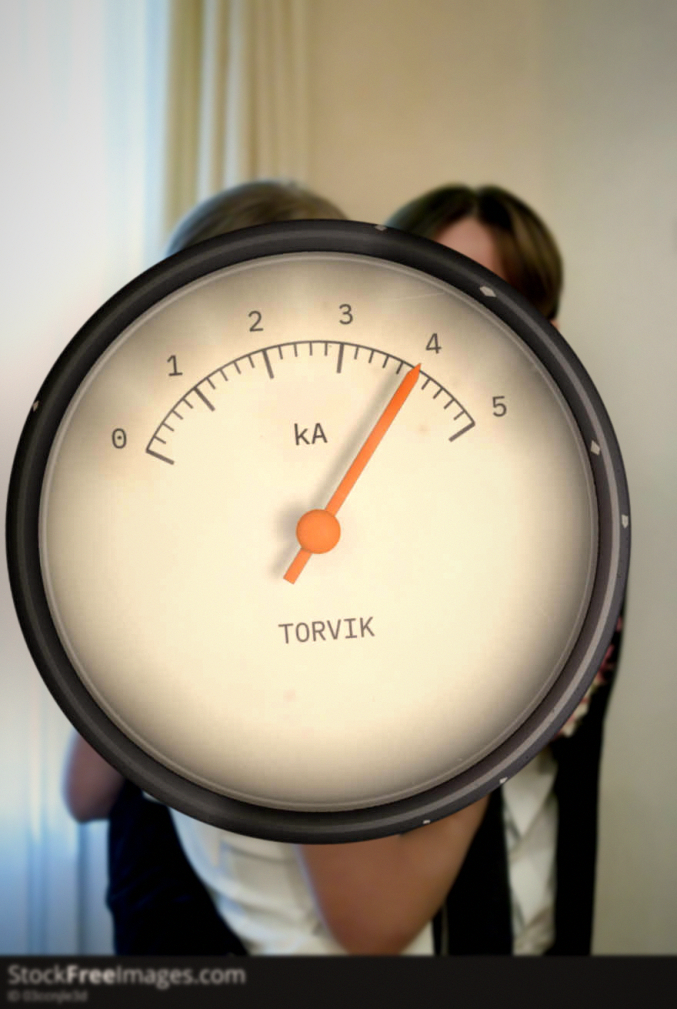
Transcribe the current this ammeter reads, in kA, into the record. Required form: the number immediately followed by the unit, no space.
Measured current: 4kA
